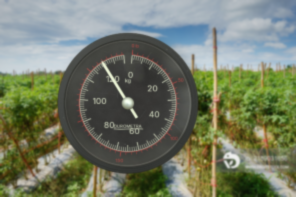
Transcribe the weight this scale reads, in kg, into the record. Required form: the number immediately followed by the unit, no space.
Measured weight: 120kg
